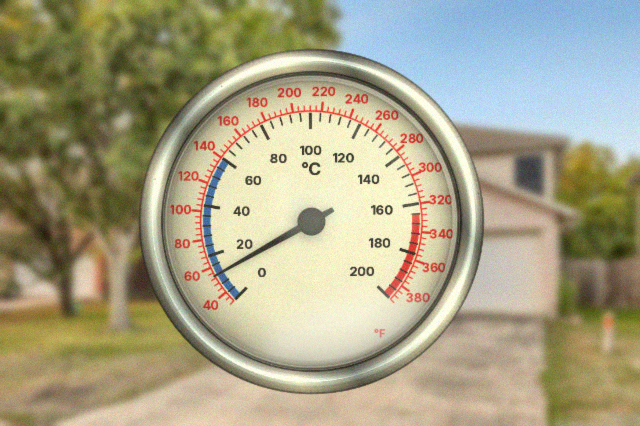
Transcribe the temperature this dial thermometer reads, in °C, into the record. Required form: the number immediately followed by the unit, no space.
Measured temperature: 12°C
